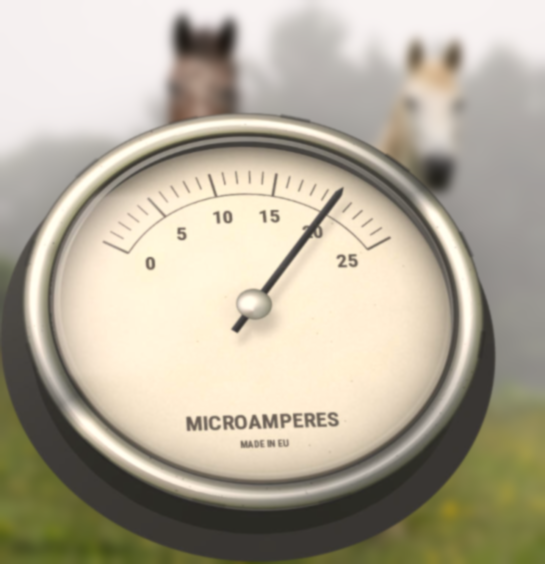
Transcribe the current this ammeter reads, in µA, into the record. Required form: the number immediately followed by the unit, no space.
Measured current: 20µA
